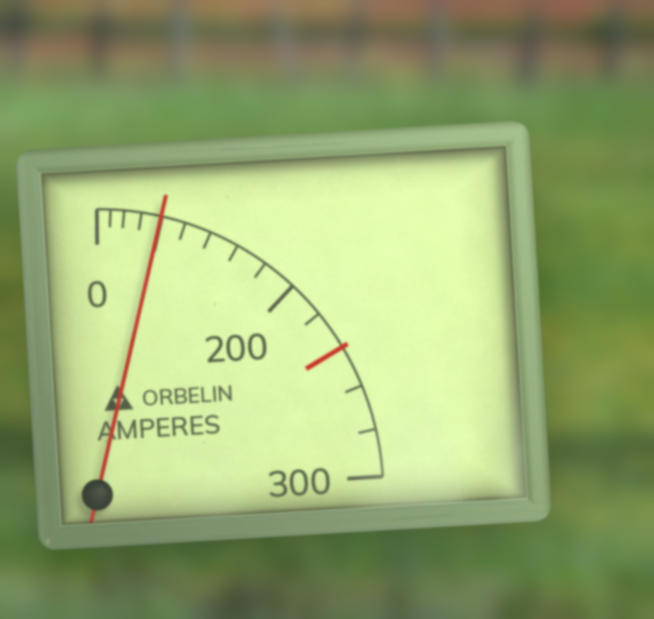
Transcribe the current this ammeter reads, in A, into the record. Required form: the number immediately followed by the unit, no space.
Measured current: 100A
